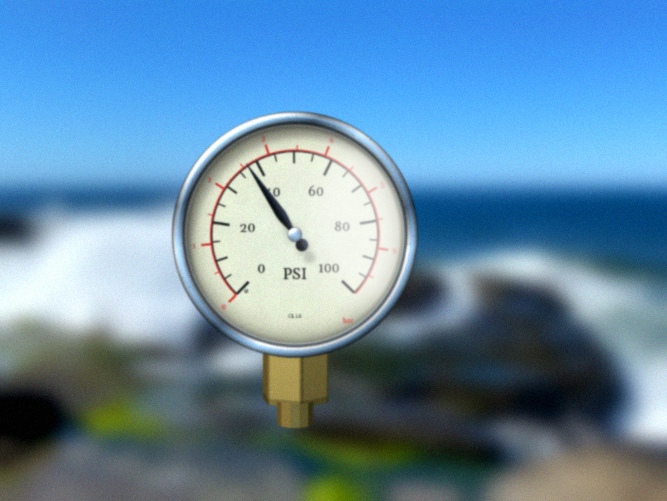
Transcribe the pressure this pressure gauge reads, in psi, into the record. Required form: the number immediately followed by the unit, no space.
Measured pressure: 37.5psi
